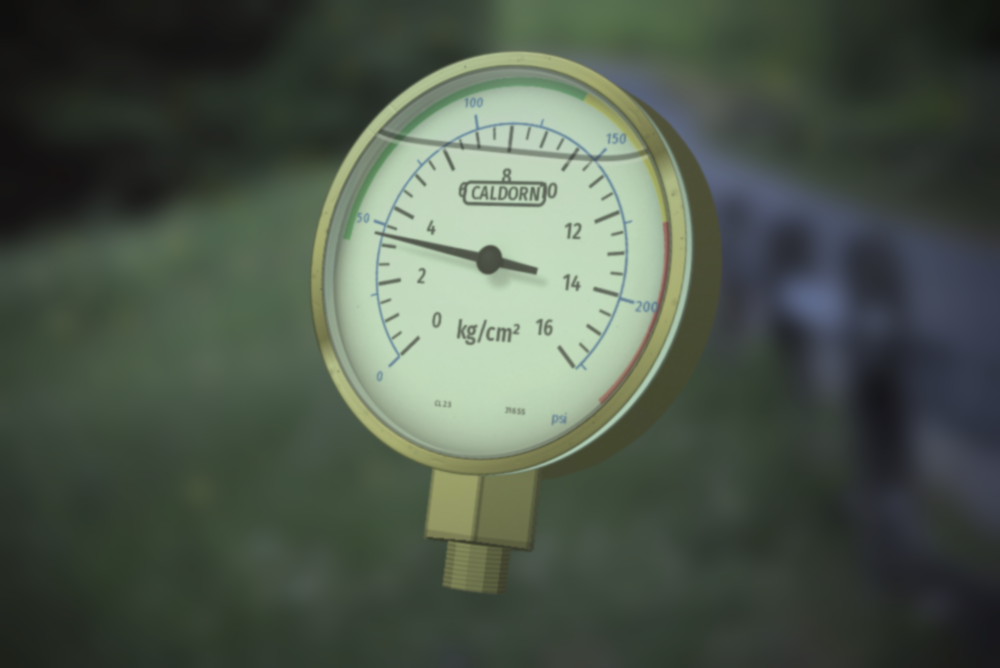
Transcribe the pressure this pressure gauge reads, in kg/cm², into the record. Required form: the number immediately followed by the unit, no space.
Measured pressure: 3.25kg/cm²
